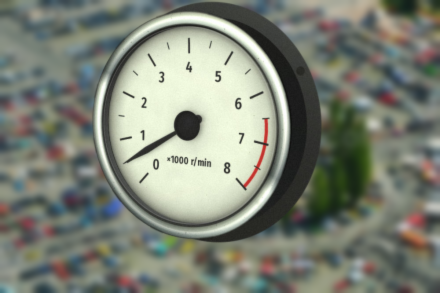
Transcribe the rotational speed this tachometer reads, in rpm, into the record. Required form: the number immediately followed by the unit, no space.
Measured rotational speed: 500rpm
